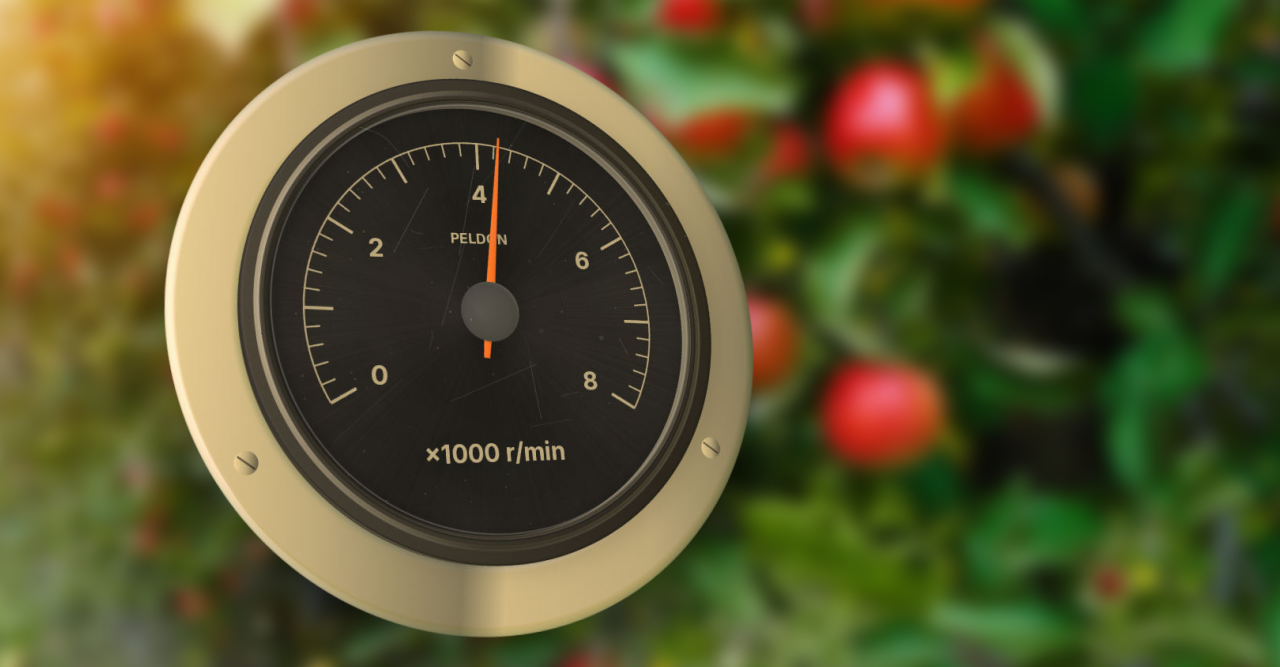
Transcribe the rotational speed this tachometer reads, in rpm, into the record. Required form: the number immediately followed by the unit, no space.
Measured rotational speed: 4200rpm
